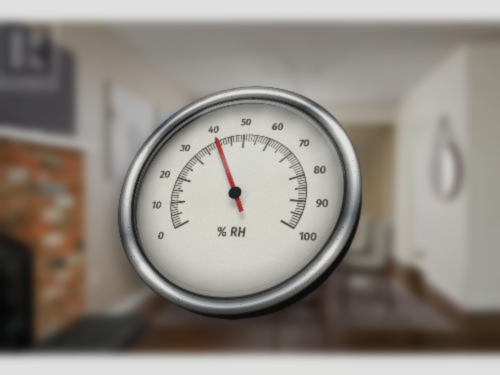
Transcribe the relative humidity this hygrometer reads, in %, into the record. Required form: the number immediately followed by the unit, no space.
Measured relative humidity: 40%
